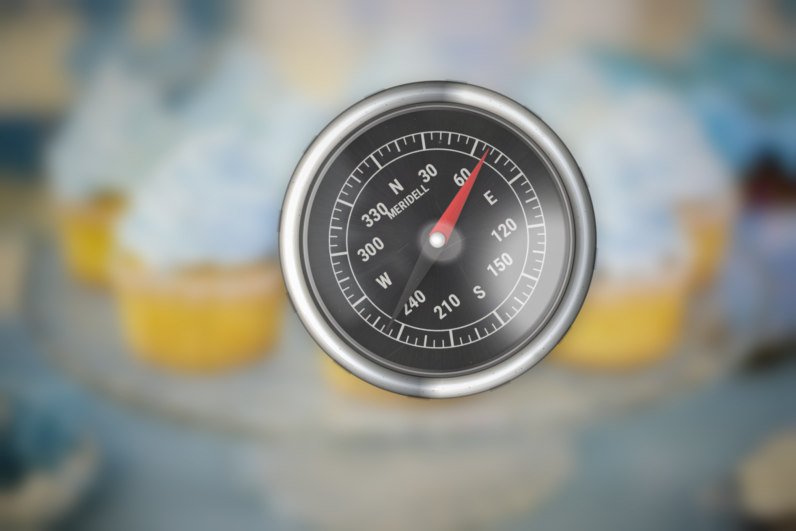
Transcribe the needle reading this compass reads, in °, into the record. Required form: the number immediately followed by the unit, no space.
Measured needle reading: 67.5°
